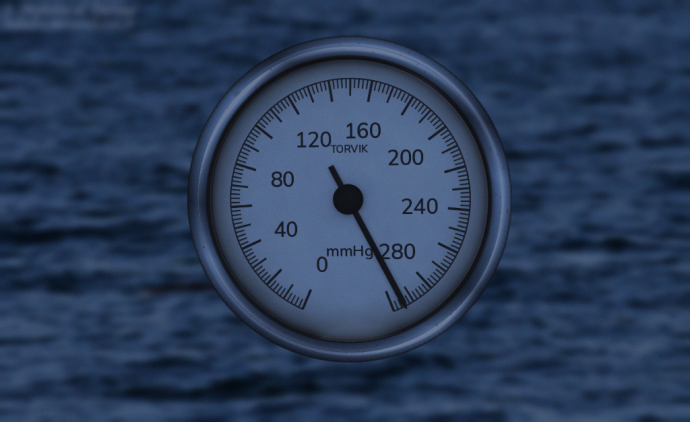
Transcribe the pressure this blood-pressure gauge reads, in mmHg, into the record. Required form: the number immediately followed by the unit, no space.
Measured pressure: 294mmHg
